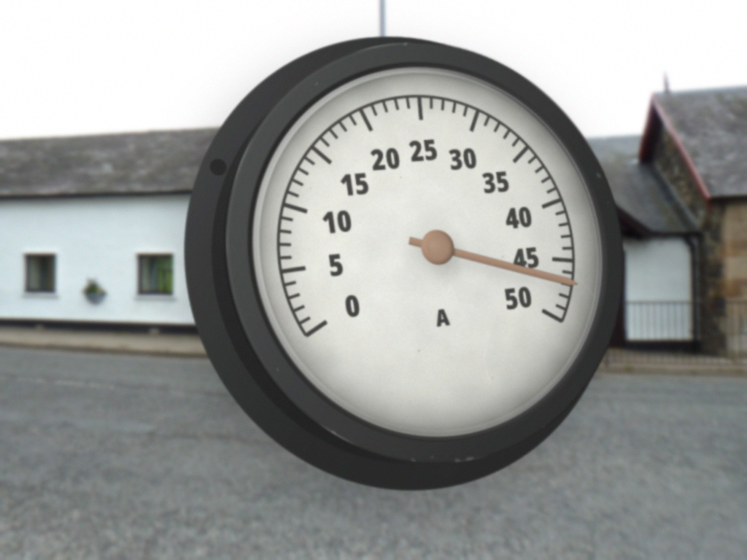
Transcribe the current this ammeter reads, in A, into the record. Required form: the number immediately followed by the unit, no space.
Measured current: 47A
